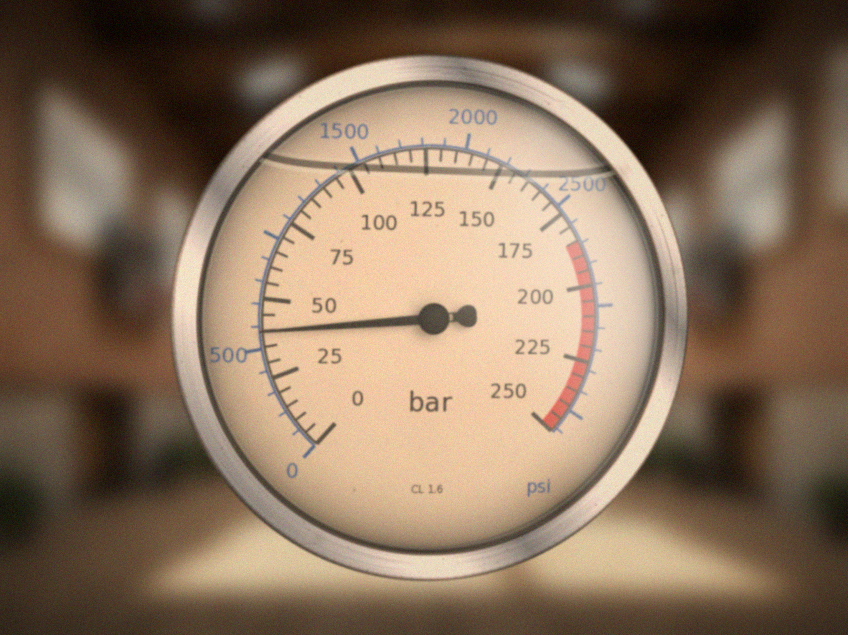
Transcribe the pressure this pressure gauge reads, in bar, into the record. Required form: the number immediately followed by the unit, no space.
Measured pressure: 40bar
